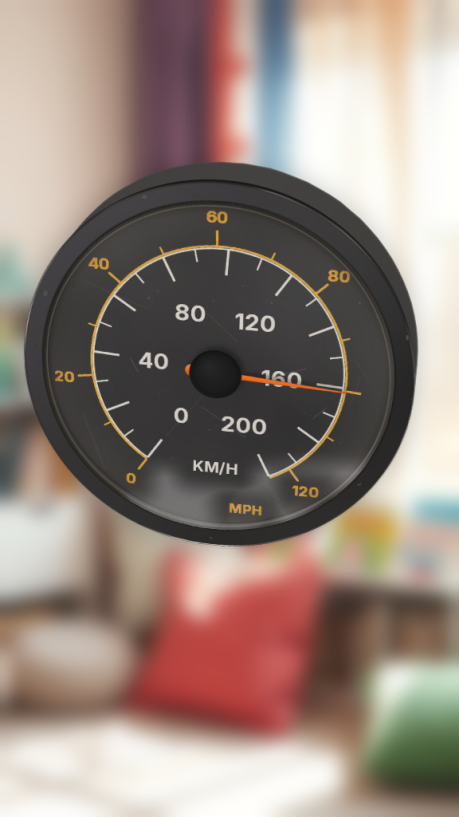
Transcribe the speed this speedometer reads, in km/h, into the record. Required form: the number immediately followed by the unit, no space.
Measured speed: 160km/h
